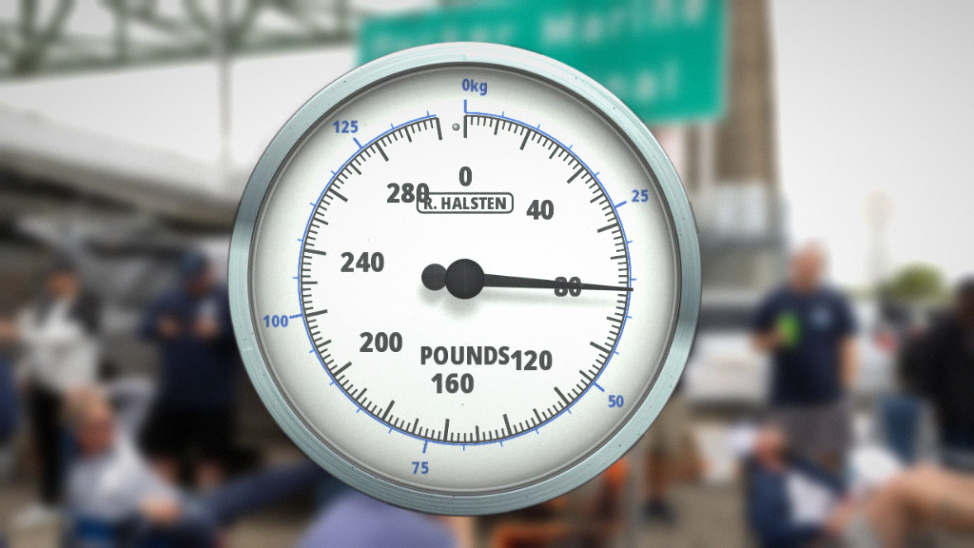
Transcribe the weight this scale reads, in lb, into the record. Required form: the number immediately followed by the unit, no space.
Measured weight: 80lb
